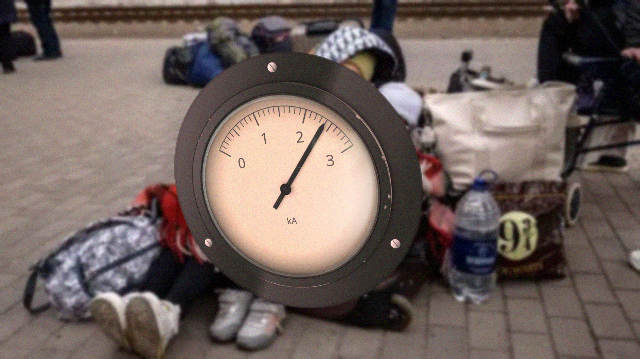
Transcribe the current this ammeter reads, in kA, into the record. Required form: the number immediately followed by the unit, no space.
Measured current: 2.4kA
